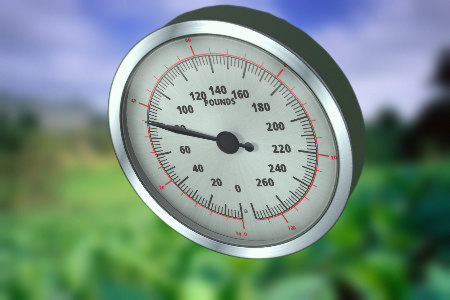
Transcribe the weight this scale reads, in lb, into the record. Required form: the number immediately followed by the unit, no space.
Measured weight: 80lb
